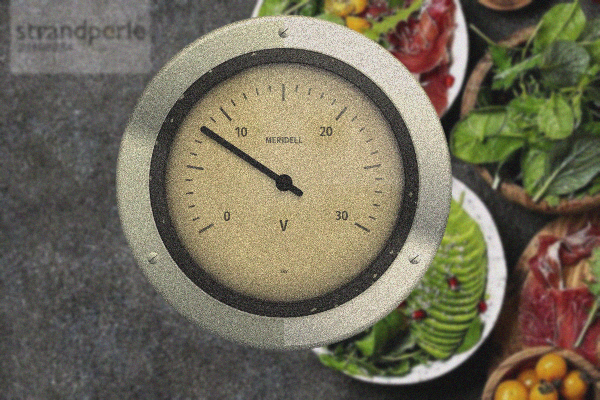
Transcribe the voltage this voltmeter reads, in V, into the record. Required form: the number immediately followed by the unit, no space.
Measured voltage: 8V
